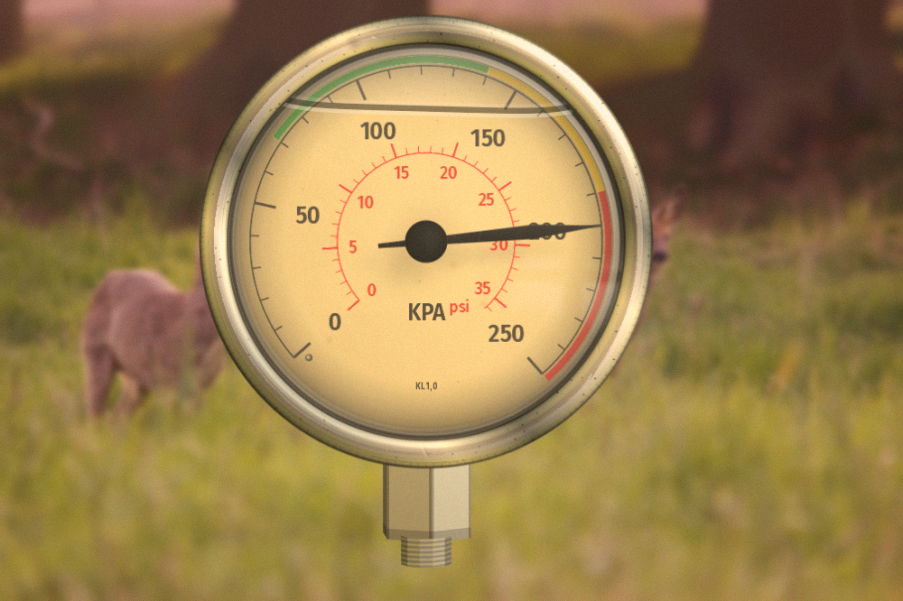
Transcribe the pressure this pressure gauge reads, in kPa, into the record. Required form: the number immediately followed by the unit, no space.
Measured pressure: 200kPa
